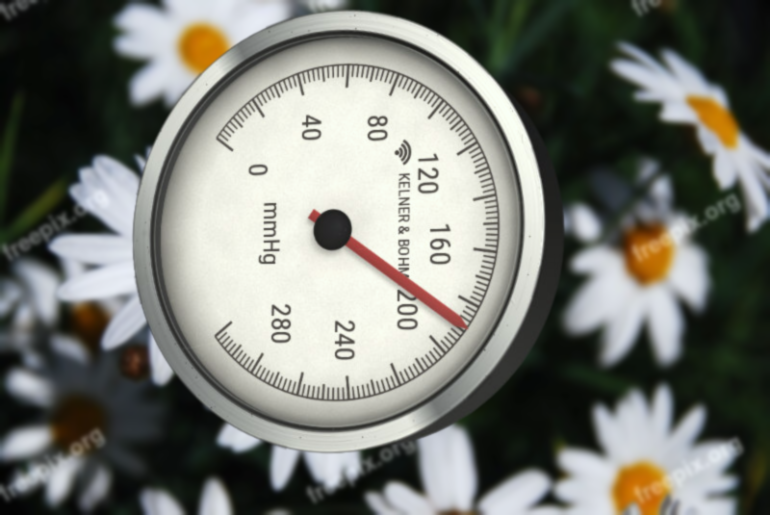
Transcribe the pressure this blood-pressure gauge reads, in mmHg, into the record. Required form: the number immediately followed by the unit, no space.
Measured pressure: 188mmHg
